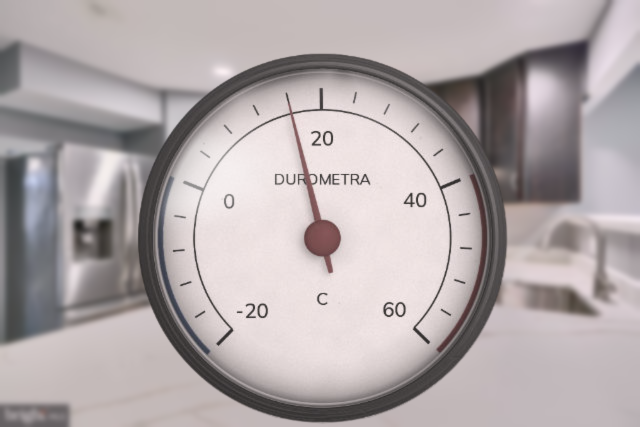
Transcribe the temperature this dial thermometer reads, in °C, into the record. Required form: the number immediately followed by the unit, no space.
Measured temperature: 16°C
